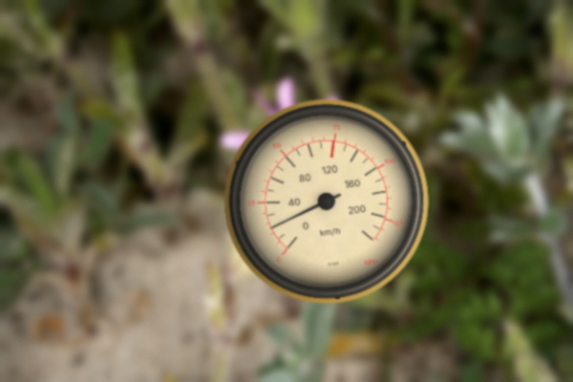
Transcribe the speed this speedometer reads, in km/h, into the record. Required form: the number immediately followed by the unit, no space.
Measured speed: 20km/h
